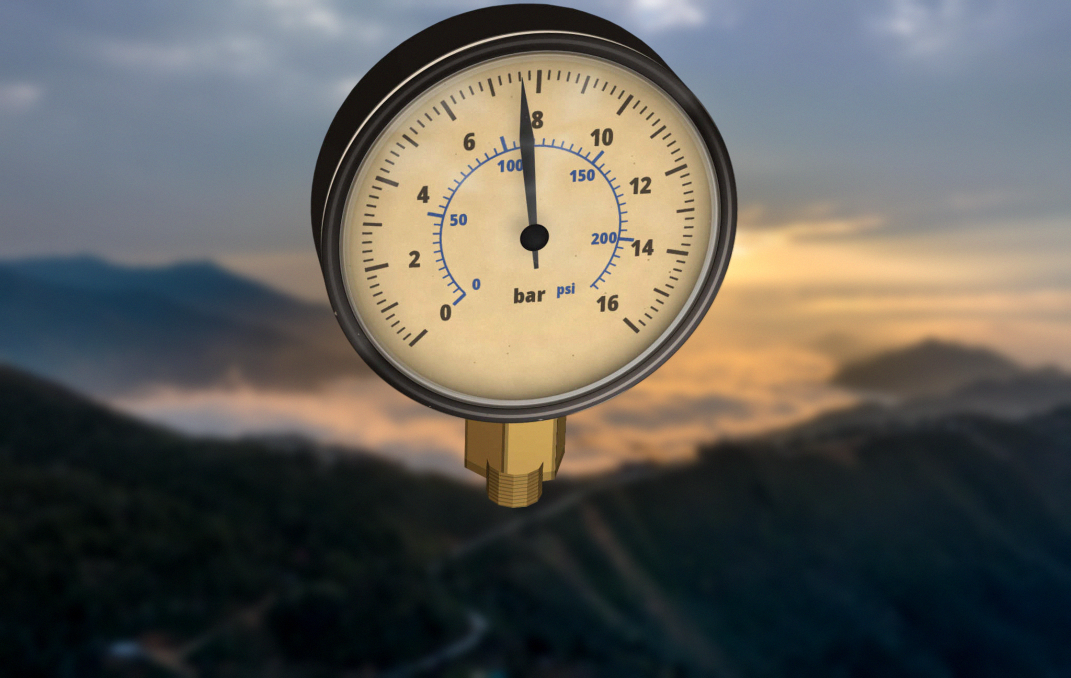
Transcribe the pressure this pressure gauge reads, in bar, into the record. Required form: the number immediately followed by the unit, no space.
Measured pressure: 7.6bar
